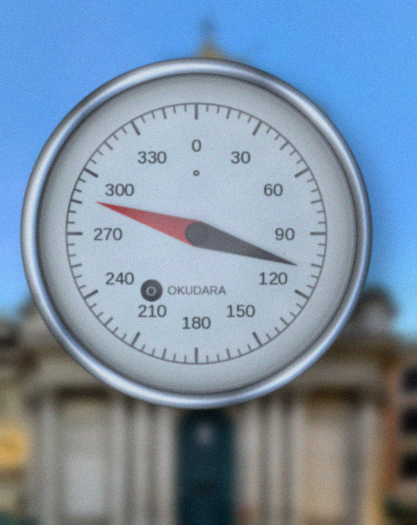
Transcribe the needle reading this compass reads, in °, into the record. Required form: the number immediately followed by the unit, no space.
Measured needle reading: 287.5°
